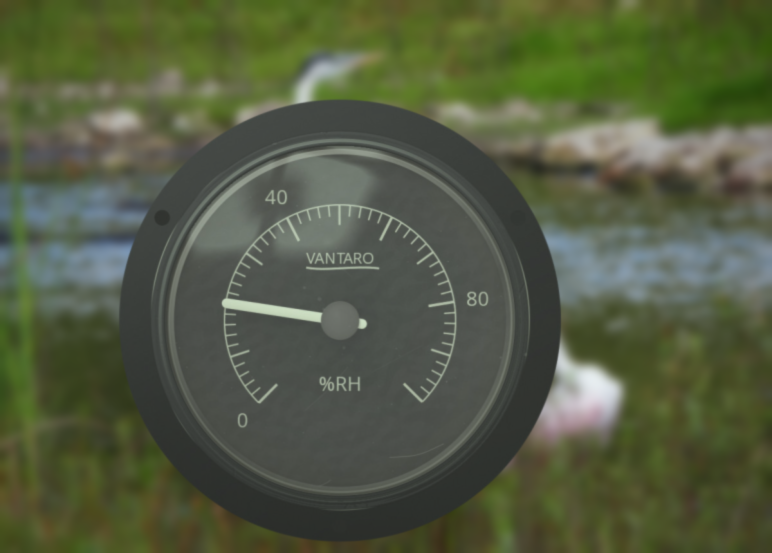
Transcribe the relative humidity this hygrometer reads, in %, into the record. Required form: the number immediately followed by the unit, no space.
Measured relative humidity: 20%
